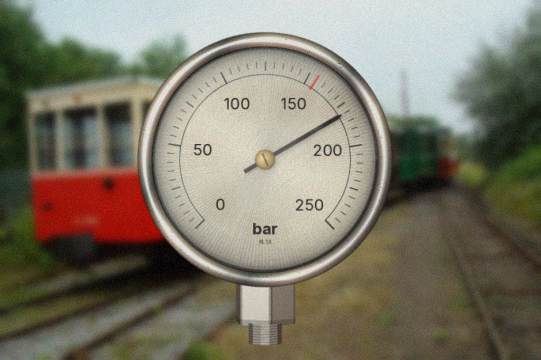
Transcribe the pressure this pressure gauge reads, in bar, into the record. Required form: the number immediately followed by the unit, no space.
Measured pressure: 180bar
